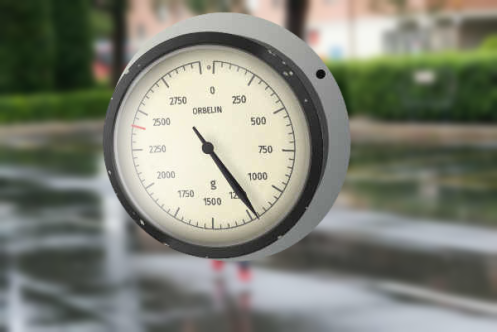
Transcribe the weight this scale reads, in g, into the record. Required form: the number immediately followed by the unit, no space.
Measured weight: 1200g
